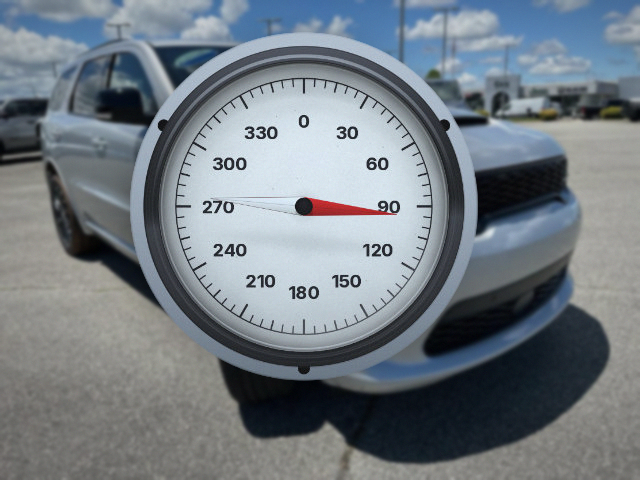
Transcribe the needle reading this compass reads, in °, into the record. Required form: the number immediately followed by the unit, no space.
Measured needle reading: 95°
